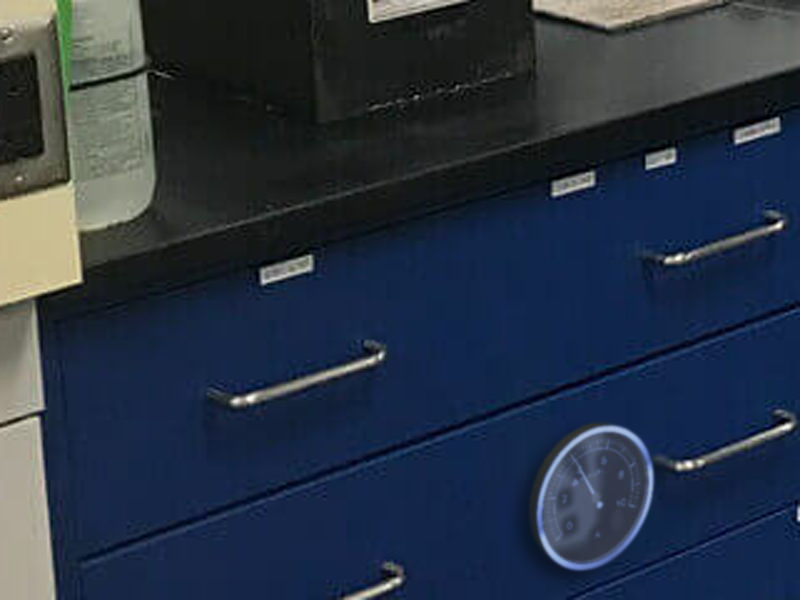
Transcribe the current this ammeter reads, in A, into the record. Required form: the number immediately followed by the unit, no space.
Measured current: 4A
